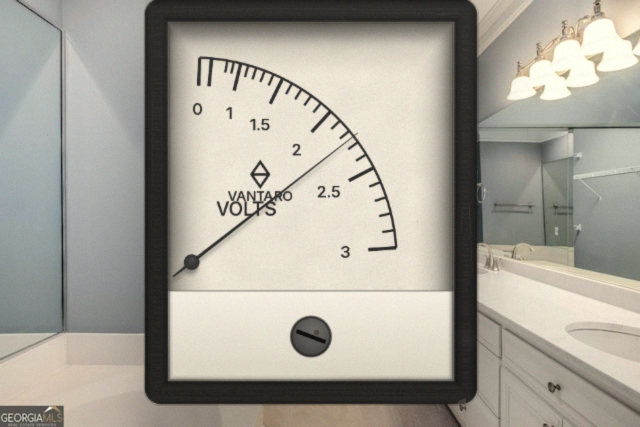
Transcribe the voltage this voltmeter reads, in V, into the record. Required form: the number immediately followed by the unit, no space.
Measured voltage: 2.25V
